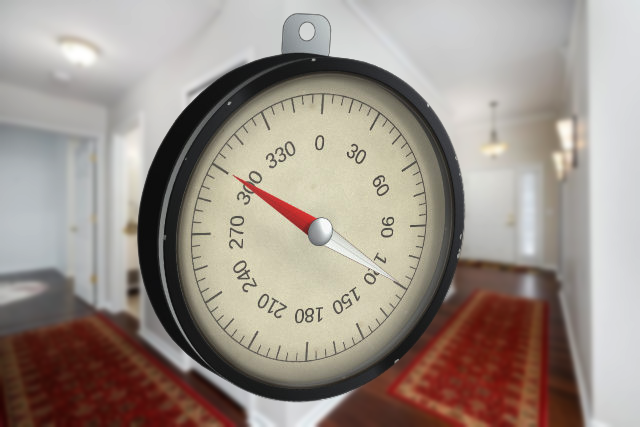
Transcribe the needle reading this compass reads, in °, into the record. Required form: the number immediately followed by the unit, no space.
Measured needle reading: 300°
